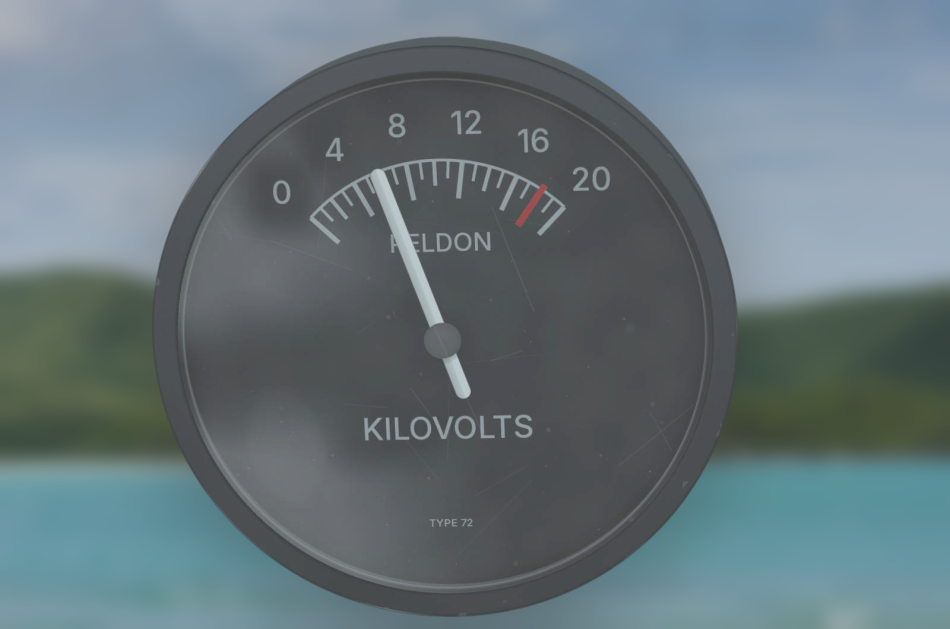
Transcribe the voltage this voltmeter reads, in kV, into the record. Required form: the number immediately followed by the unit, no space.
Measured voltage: 6kV
